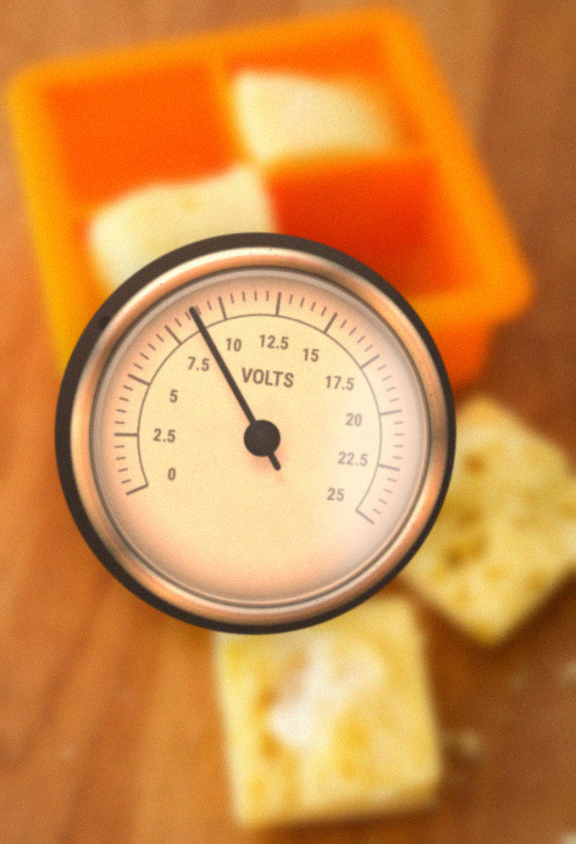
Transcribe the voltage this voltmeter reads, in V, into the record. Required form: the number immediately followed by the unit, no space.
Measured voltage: 8.75V
